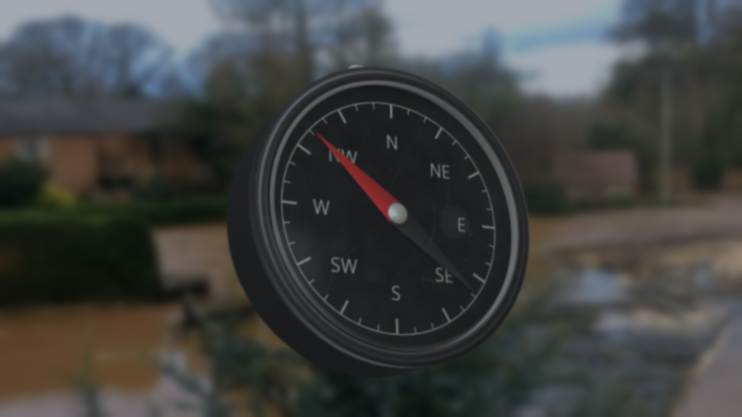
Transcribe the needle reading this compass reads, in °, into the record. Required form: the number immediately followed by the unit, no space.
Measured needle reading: 310°
